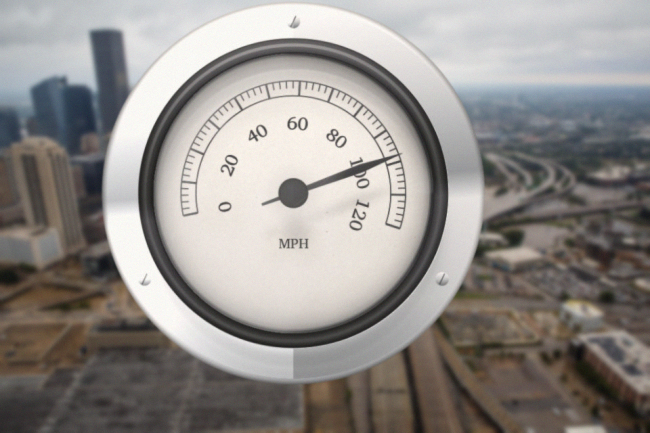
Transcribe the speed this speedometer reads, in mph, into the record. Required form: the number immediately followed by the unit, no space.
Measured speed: 98mph
